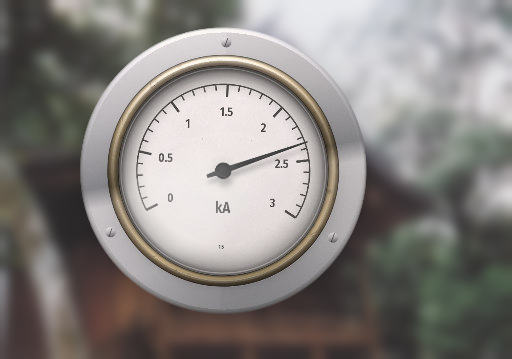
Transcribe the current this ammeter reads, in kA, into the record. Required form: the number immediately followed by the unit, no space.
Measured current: 2.35kA
